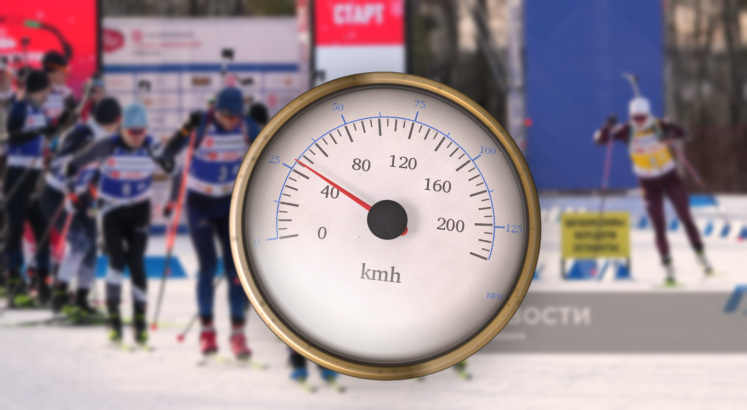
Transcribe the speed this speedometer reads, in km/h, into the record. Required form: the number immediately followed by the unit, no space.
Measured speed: 45km/h
